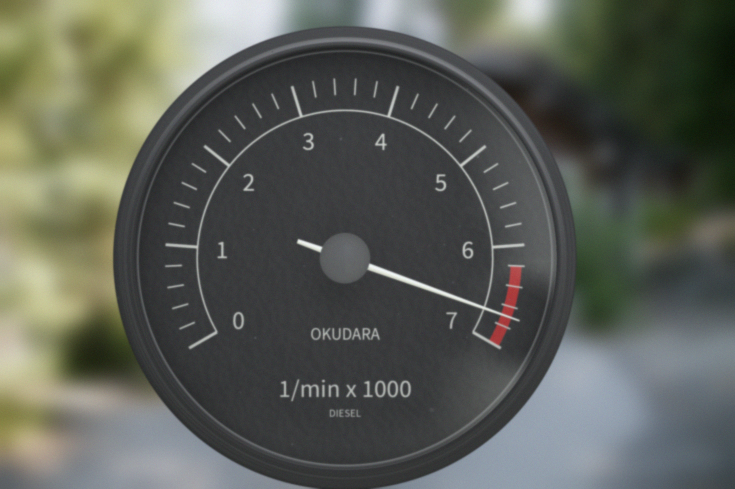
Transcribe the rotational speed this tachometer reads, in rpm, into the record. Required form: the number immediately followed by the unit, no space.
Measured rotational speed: 6700rpm
